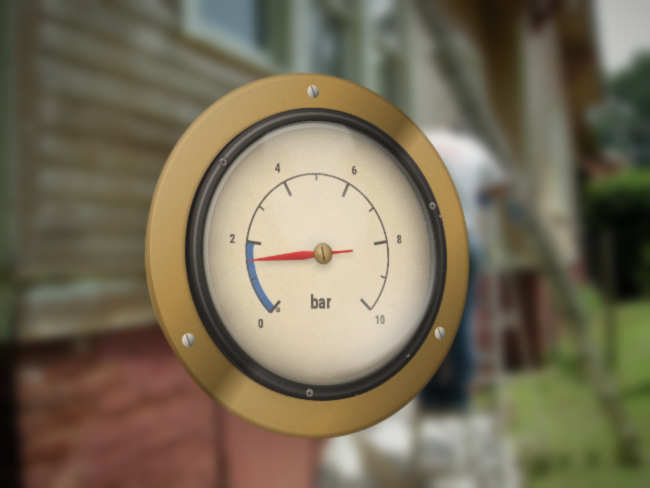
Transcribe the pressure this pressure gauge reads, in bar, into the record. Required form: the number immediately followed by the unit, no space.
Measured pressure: 1.5bar
